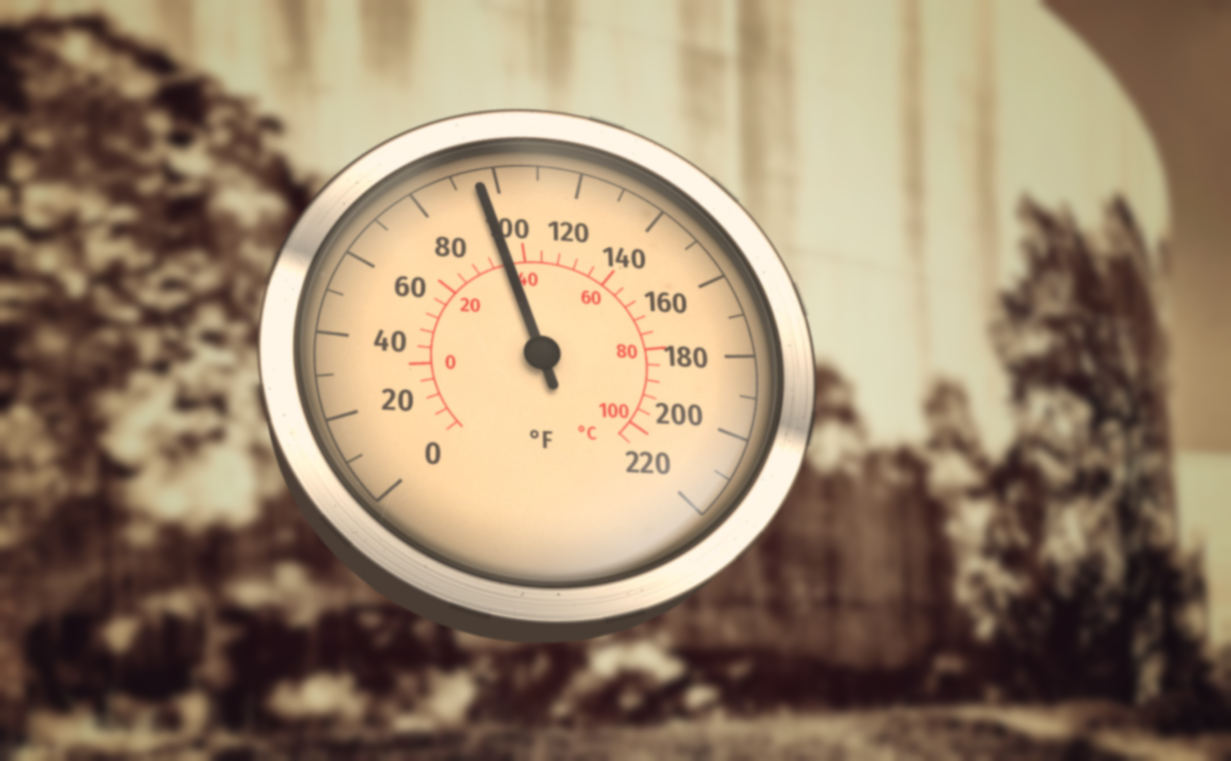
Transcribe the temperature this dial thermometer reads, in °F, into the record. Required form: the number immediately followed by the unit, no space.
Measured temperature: 95°F
